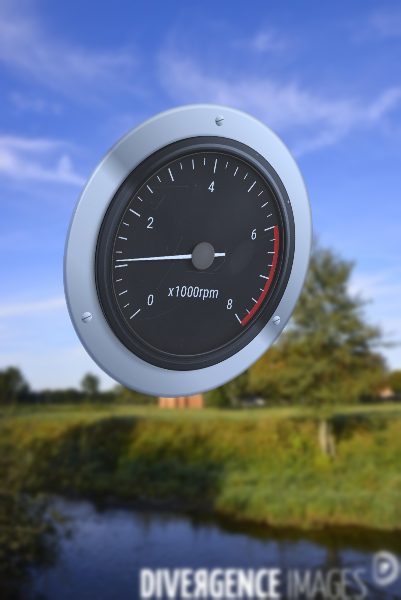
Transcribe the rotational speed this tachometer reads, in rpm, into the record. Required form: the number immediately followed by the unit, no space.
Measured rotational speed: 1125rpm
